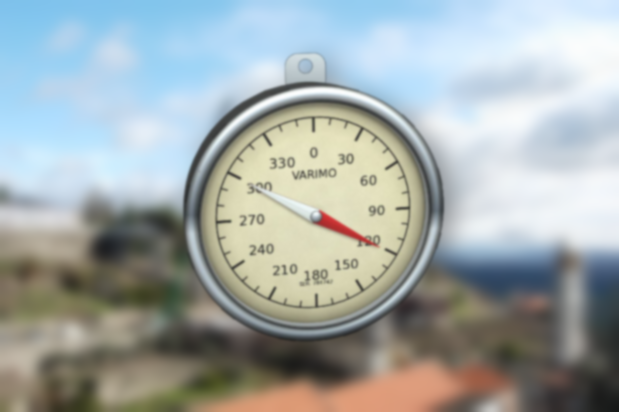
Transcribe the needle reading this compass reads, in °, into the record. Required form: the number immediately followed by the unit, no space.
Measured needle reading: 120°
